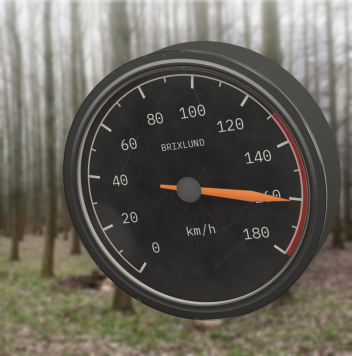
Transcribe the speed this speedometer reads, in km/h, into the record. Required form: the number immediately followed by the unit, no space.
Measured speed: 160km/h
